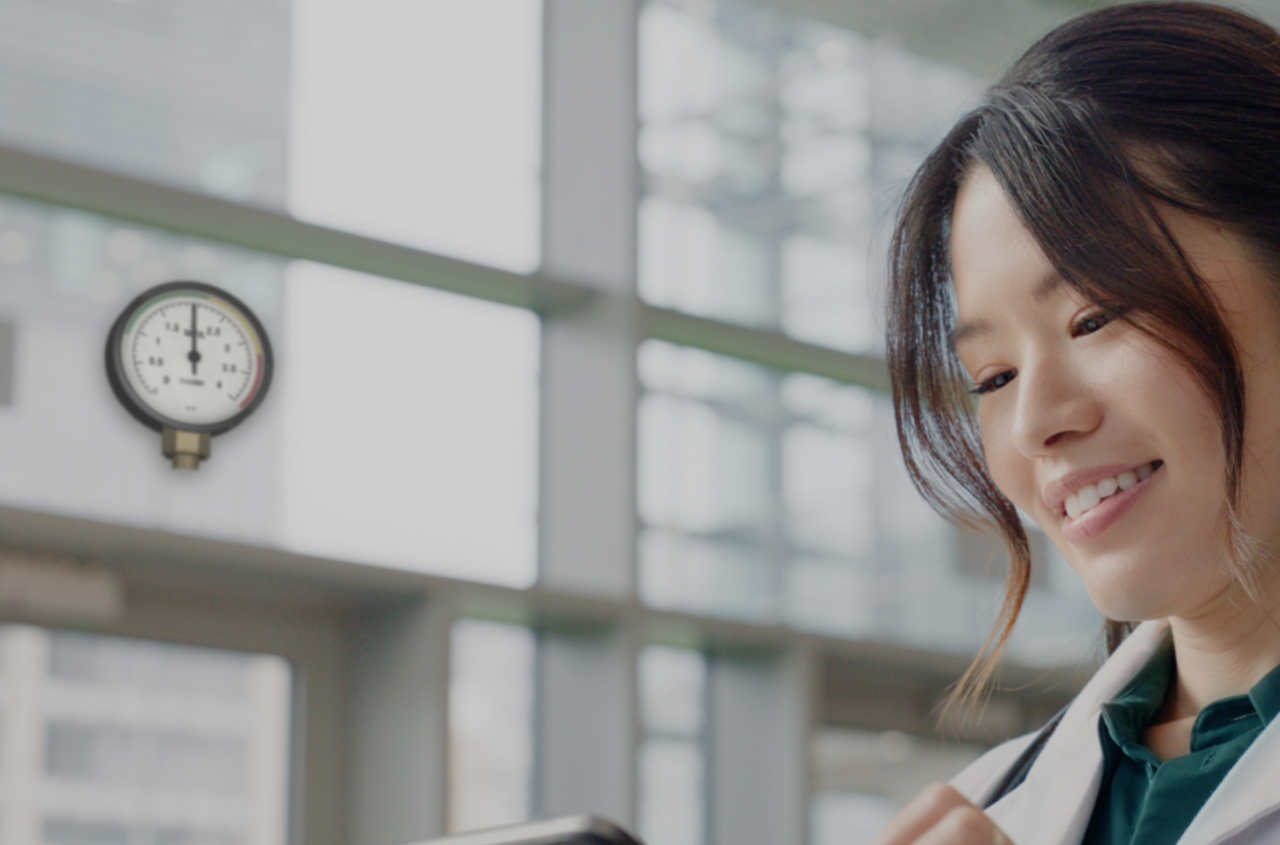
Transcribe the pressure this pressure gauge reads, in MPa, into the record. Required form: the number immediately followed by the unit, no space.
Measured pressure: 2MPa
